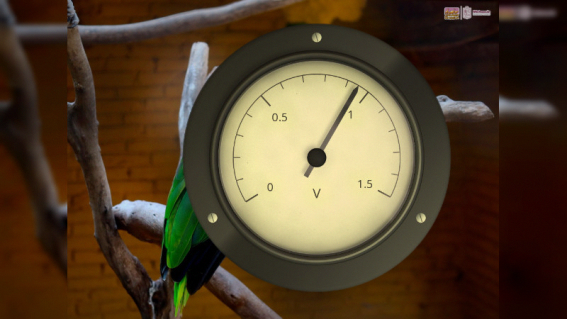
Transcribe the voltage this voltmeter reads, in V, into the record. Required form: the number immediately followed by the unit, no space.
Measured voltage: 0.95V
